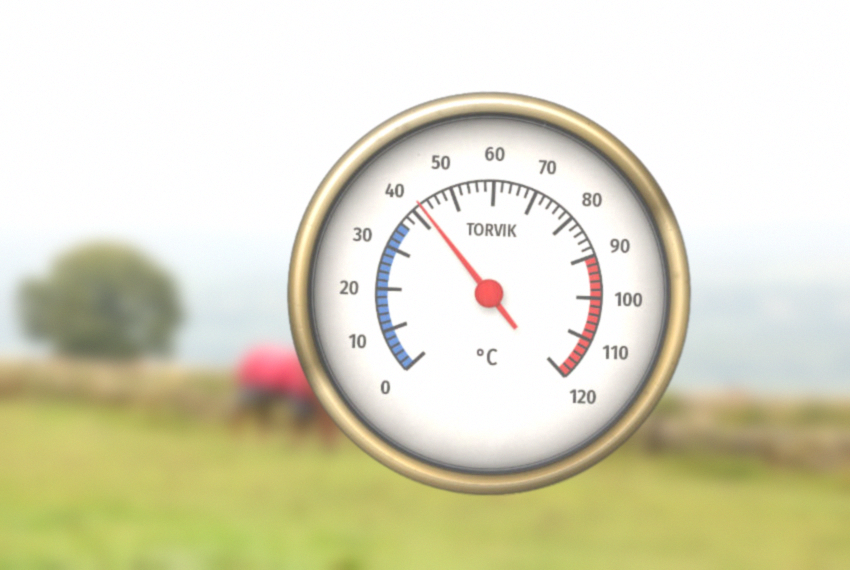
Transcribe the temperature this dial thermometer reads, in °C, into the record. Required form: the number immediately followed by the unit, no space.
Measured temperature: 42°C
